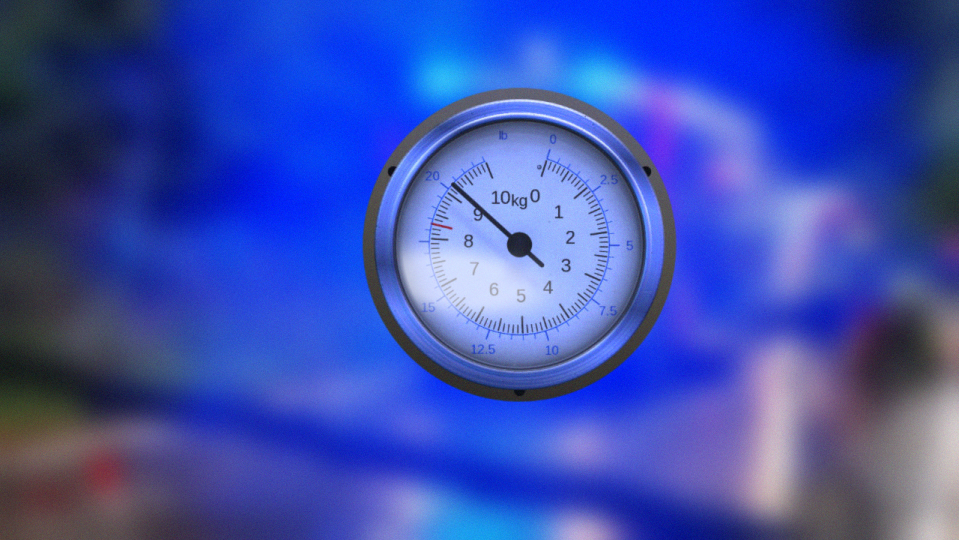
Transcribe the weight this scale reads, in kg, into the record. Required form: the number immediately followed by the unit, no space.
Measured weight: 9.2kg
